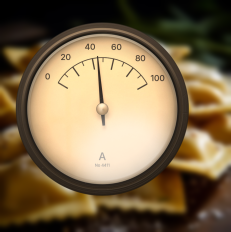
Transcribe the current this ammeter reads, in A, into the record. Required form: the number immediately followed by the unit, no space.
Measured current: 45A
